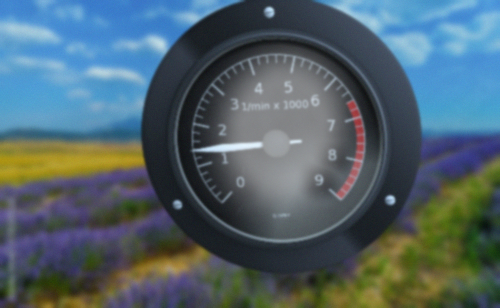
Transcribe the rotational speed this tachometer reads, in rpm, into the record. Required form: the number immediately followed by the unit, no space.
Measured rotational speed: 1400rpm
